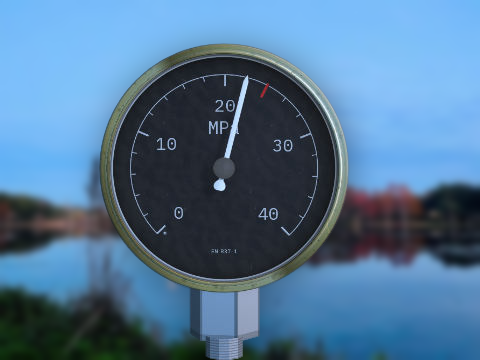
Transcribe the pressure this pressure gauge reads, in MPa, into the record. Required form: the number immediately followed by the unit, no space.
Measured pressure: 22MPa
